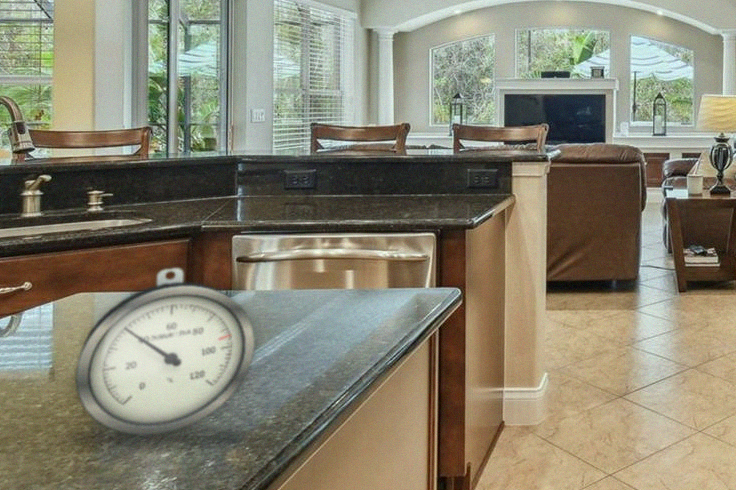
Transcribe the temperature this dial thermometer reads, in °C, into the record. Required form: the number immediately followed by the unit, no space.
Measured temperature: 40°C
